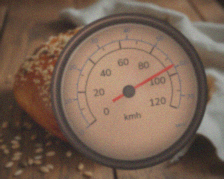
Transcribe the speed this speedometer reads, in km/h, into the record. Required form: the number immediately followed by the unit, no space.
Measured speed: 95km/h
